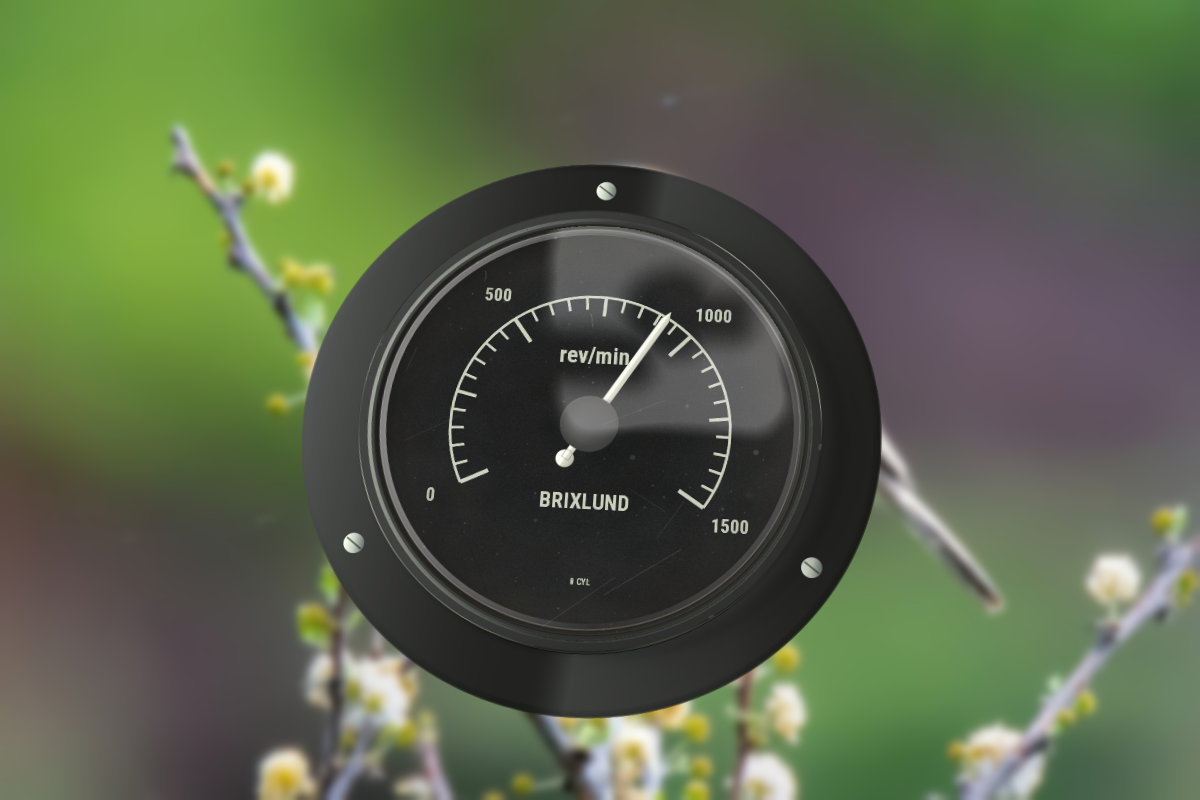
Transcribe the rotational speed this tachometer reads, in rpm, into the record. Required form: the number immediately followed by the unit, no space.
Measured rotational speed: 925rpm
